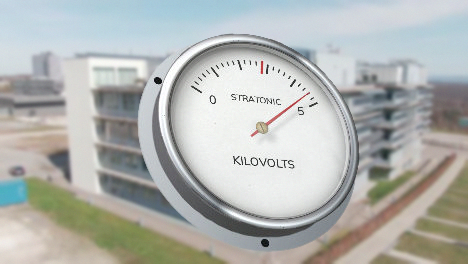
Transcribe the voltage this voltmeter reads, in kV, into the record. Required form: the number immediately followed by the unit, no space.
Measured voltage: 4.6kV
